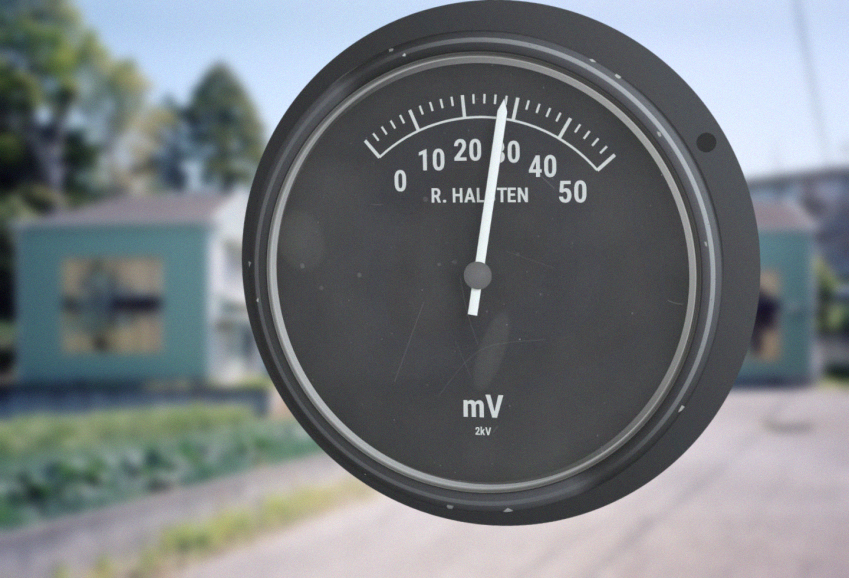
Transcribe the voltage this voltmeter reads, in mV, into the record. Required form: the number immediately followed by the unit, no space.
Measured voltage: 28mV
